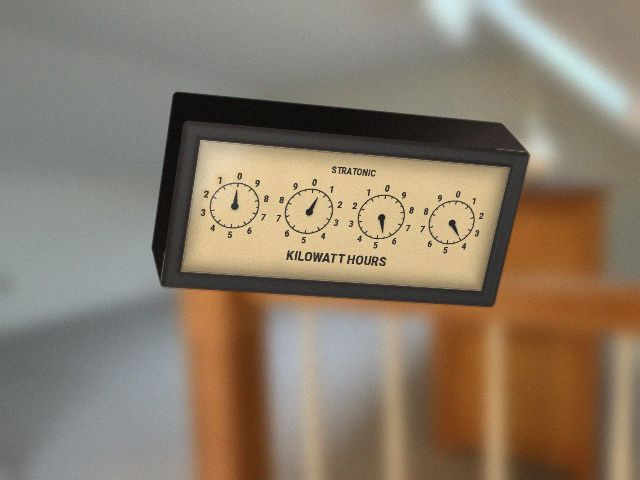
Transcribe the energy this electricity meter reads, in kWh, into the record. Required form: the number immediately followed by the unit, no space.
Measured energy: 54kWh
